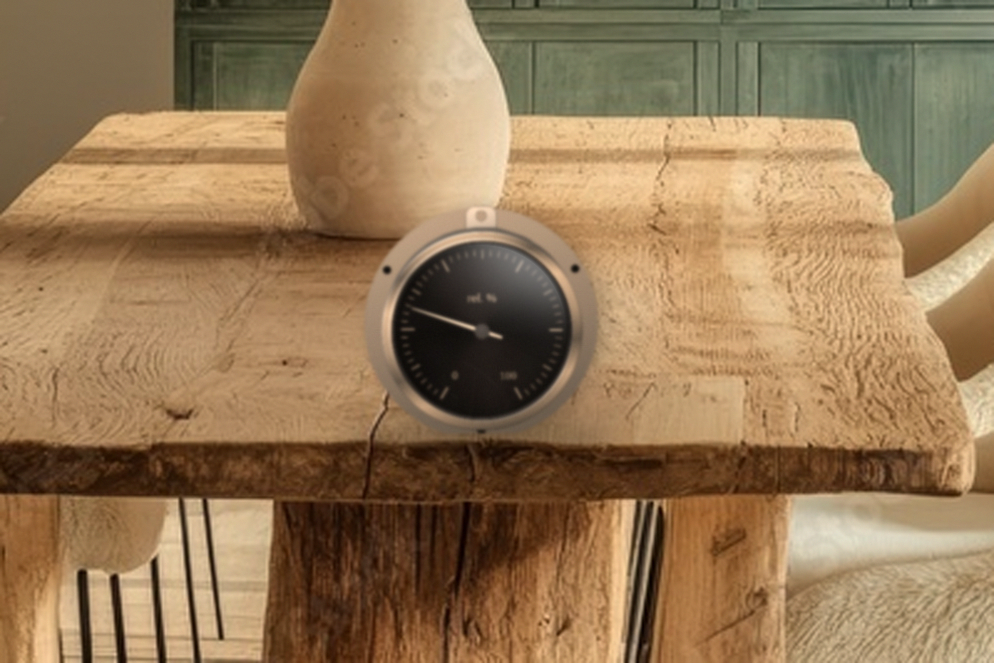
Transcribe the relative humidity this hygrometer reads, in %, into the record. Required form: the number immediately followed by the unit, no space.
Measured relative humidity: 26%
